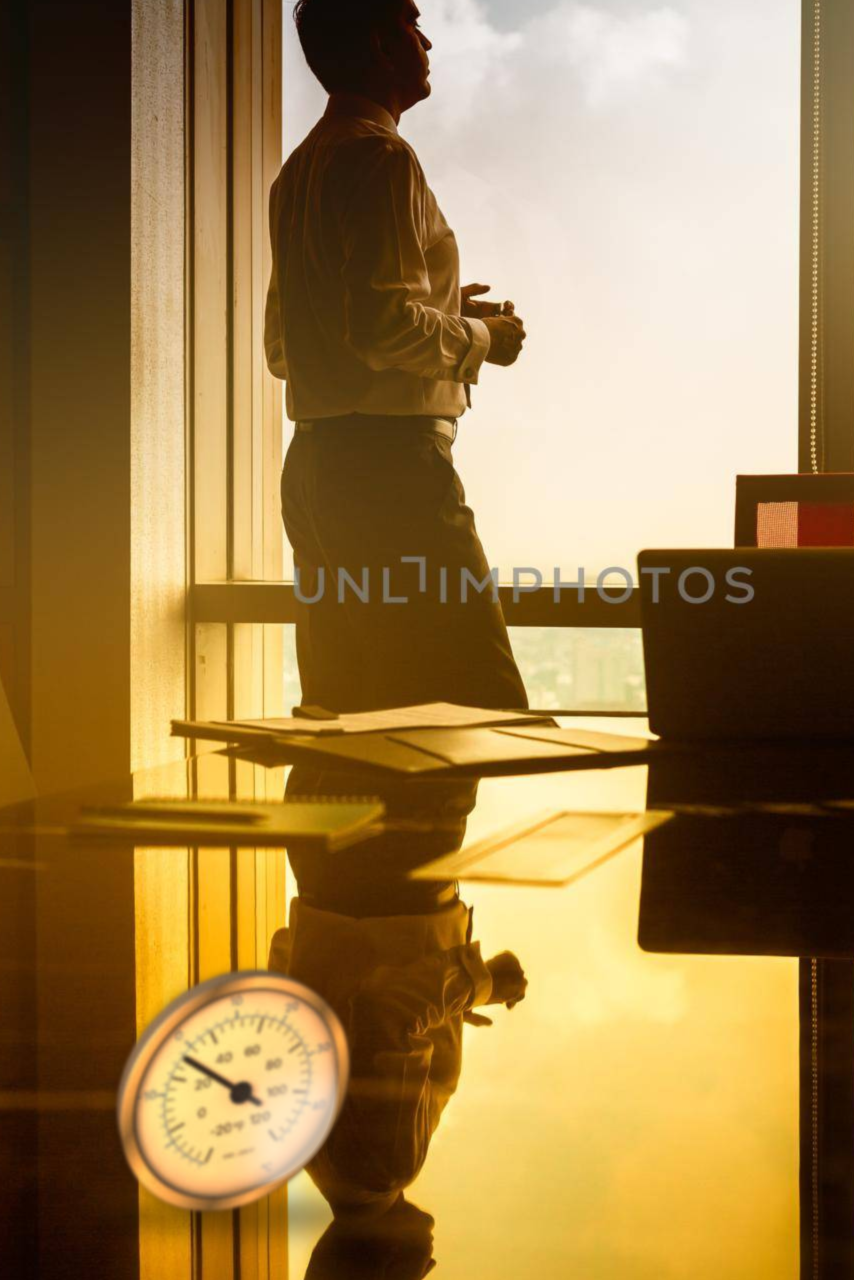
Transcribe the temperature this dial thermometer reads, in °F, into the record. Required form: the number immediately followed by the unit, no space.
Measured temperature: 28°F
